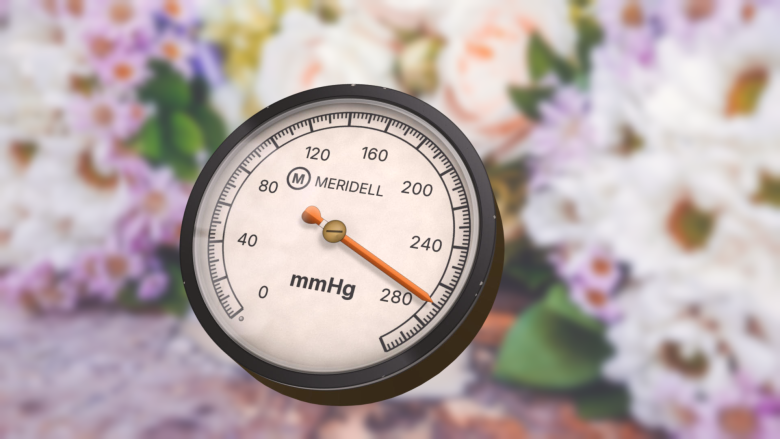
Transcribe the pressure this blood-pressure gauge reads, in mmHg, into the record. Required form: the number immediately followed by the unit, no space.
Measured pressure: 270mmHg
